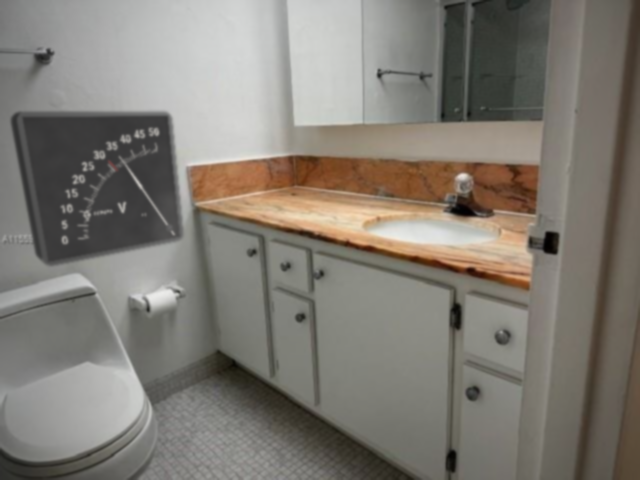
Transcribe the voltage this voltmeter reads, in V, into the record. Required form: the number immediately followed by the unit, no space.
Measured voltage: 35V
